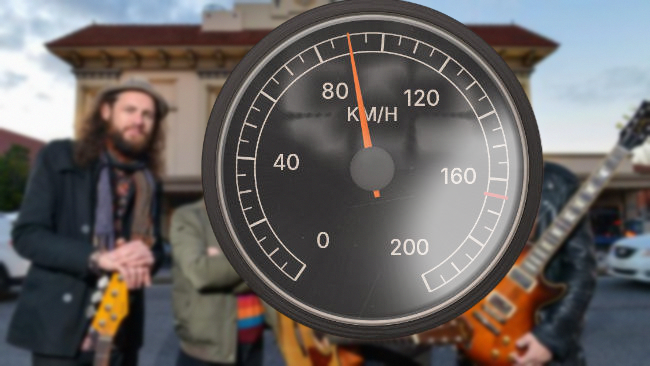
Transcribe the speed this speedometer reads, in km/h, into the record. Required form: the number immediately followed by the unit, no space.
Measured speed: 90km/h
